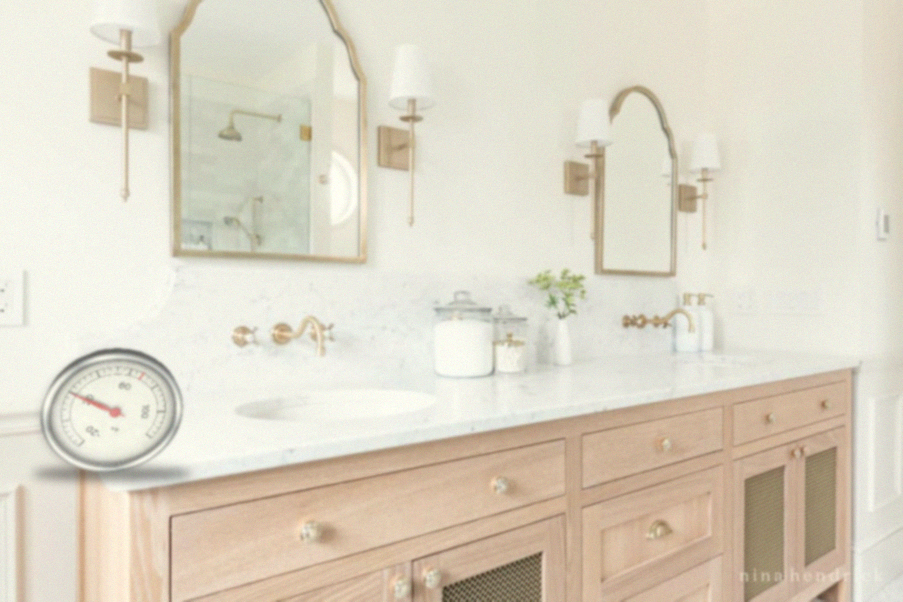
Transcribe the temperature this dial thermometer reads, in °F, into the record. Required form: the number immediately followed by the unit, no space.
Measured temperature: 20°F
